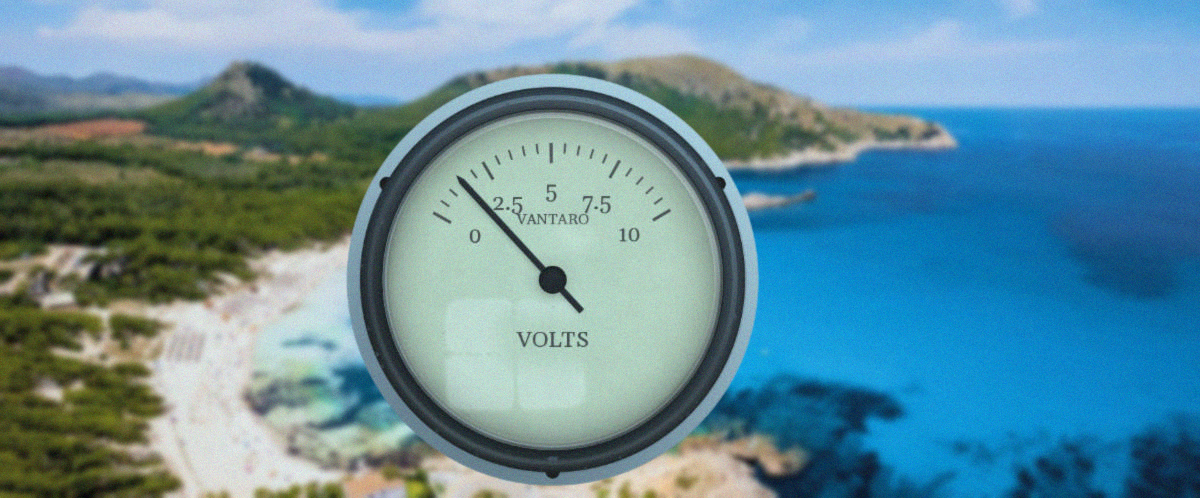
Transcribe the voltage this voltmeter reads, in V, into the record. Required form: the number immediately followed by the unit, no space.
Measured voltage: 1.5V
